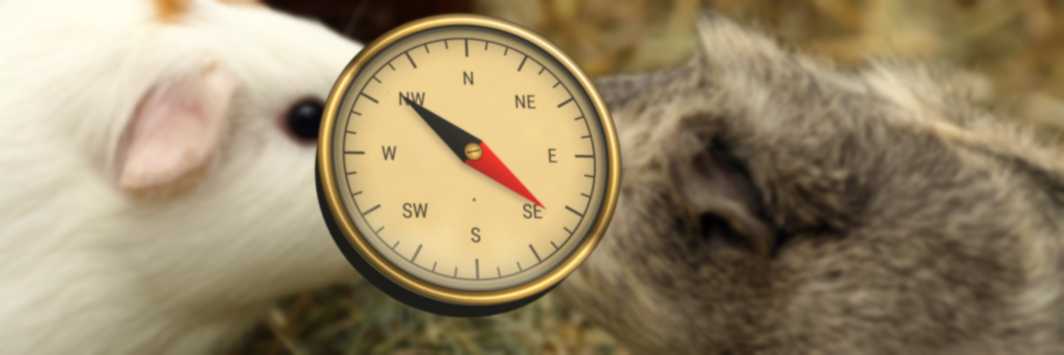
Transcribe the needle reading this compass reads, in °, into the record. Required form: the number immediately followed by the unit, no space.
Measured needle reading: 130°
